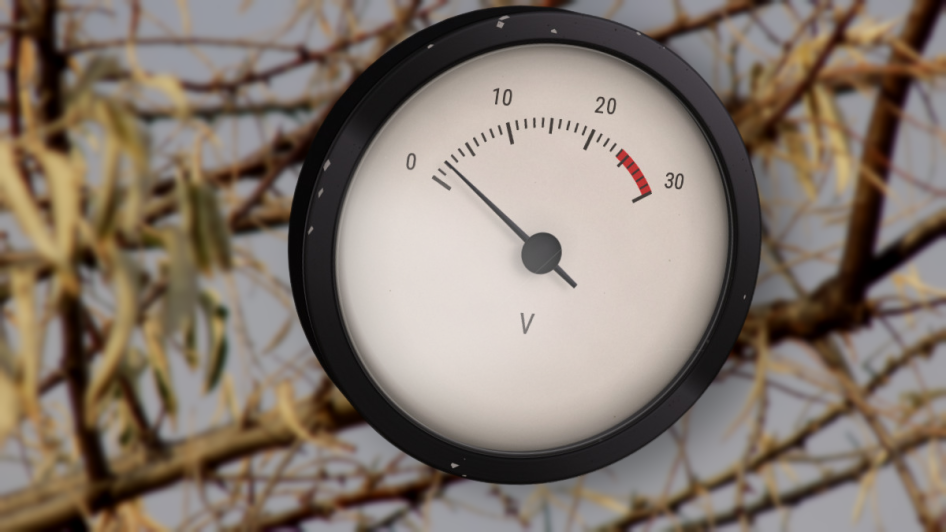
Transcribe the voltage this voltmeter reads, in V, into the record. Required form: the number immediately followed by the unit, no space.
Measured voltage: 2V
